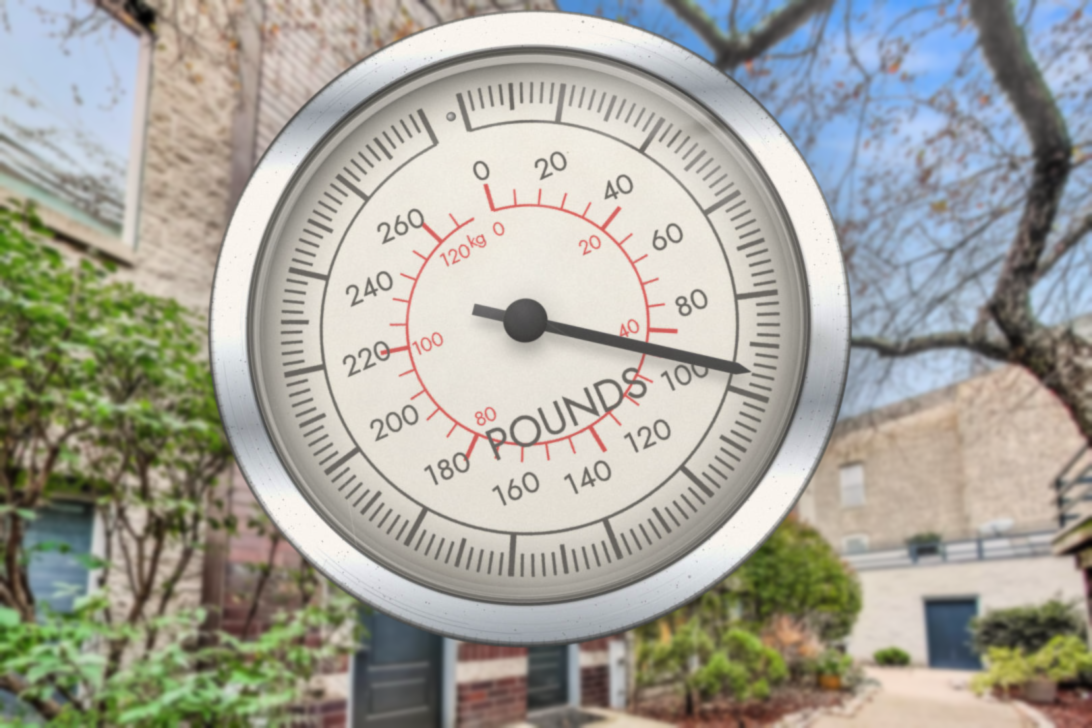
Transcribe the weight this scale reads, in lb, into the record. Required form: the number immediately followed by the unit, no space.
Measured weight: 96lb
